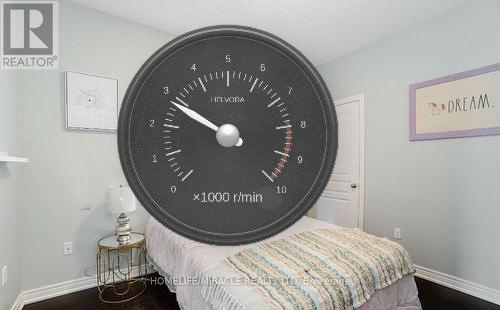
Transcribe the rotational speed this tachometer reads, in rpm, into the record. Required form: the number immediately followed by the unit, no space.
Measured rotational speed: 2800rpm
